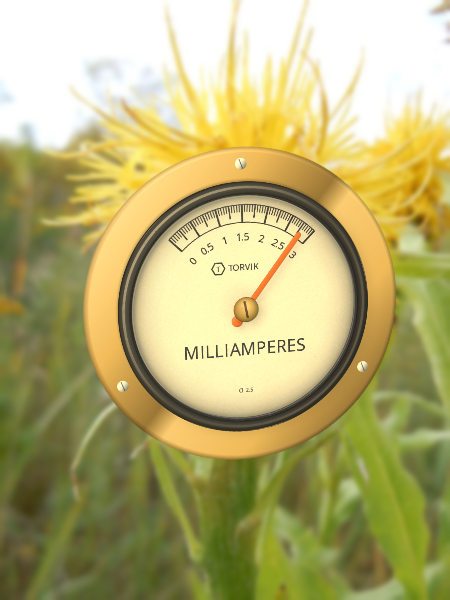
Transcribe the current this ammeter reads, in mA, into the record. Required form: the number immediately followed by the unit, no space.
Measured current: 2.75mA
